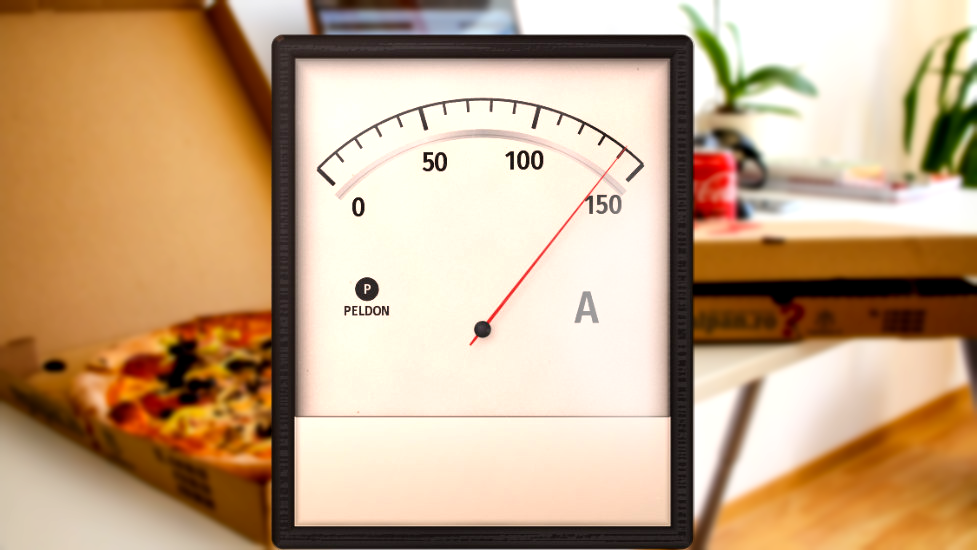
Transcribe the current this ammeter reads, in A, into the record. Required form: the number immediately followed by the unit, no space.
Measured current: 140A
